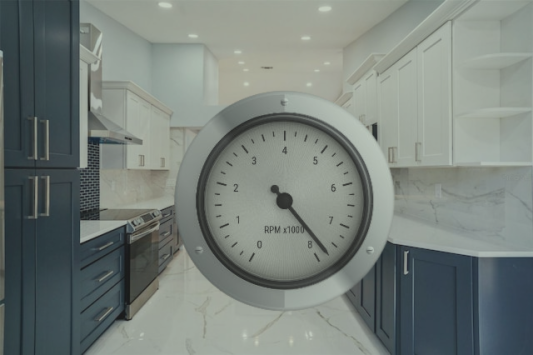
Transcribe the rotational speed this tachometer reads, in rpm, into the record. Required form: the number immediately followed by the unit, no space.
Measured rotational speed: 7750rpm
